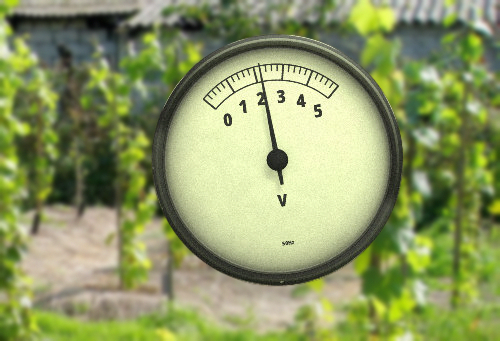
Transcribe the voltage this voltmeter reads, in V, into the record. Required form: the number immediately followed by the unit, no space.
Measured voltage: 2.2V
